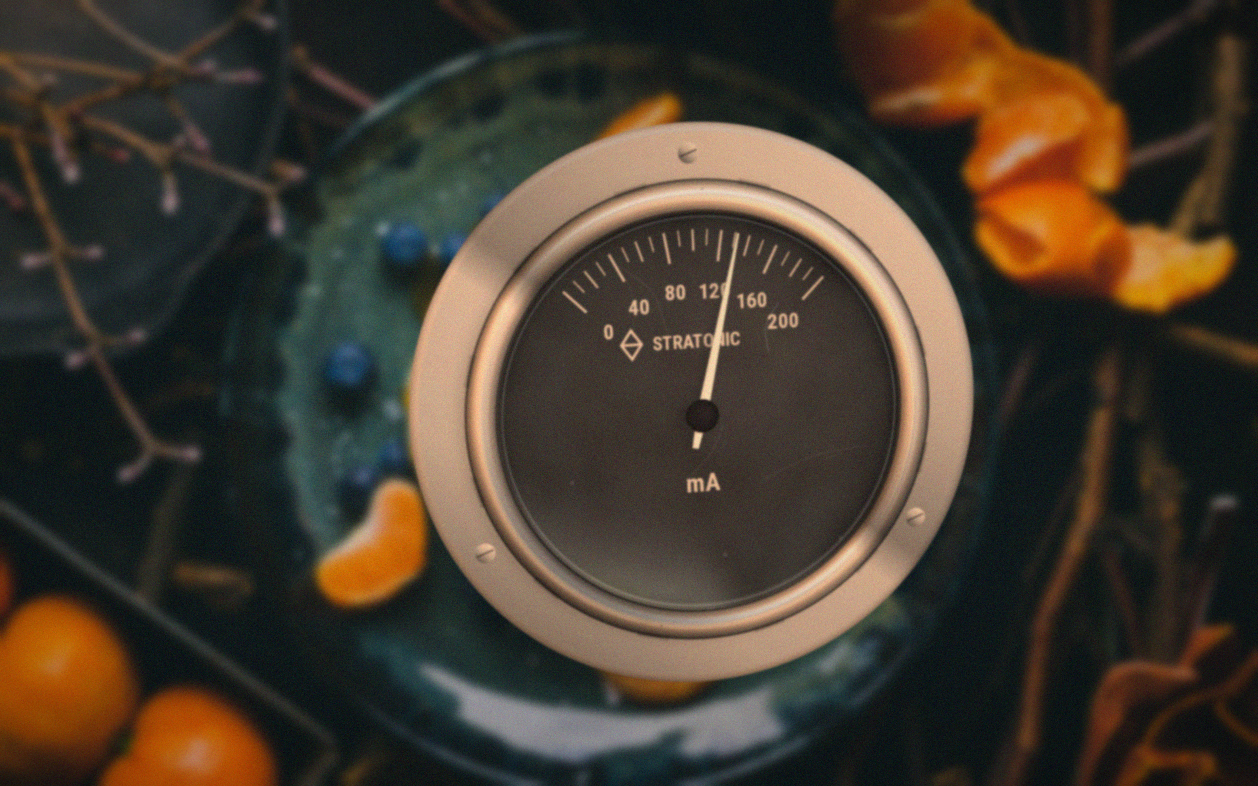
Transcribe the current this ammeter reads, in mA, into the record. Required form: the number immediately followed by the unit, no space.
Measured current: 130mA
